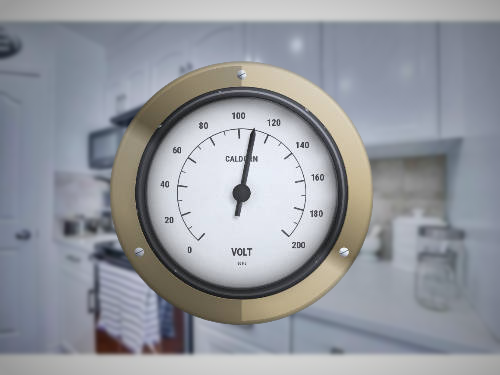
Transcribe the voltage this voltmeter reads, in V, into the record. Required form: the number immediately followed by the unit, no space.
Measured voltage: 110V
